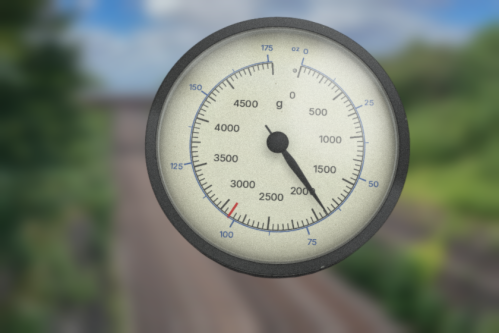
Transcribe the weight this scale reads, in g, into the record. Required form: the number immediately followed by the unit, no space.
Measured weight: 1900g
